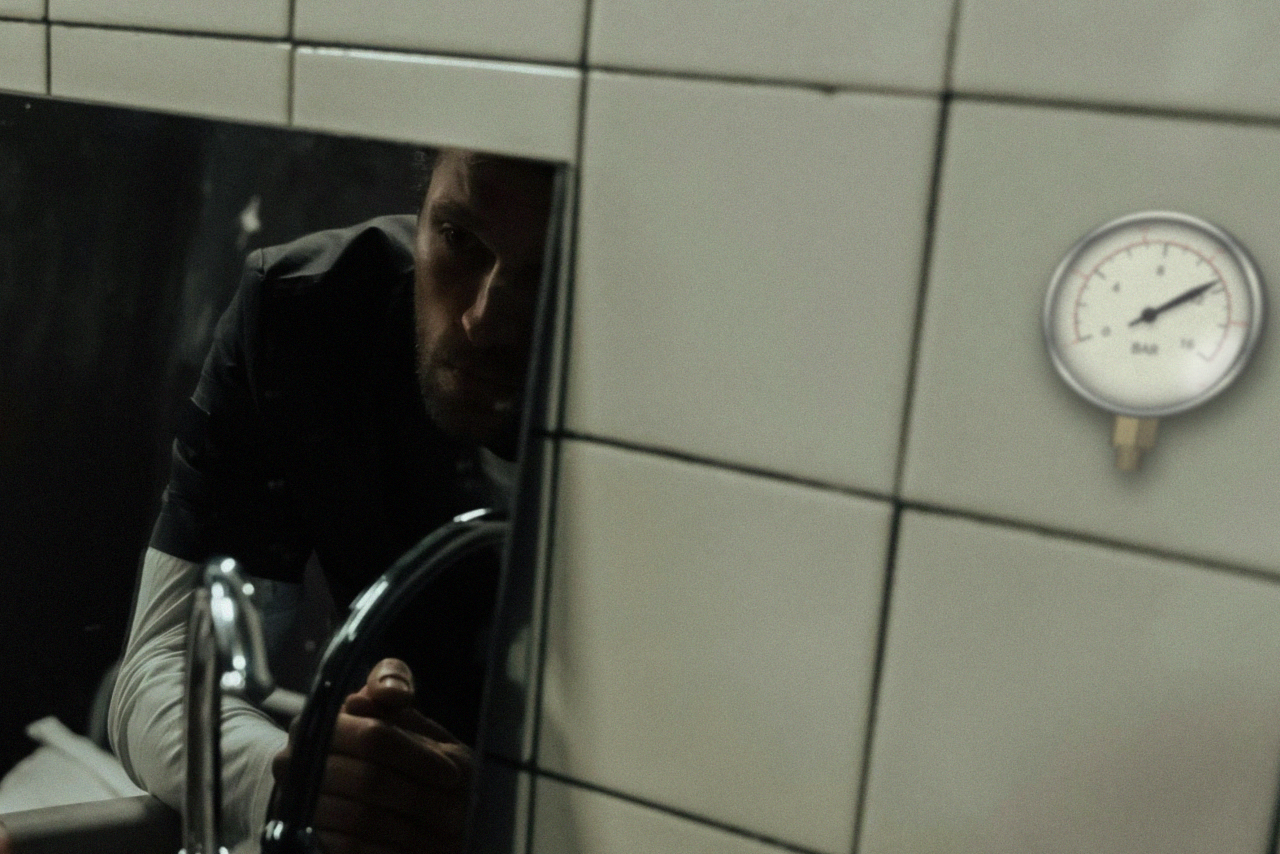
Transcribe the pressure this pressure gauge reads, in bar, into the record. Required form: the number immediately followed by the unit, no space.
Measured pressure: 11.5bar
